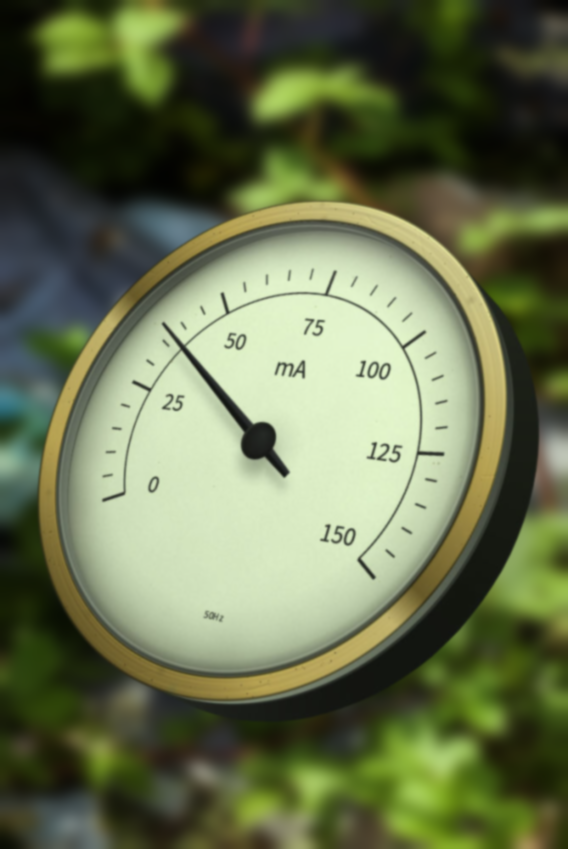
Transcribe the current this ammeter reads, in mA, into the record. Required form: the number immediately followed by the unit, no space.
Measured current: 37.5mA
